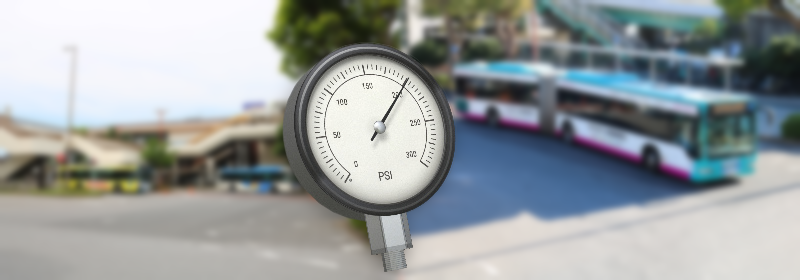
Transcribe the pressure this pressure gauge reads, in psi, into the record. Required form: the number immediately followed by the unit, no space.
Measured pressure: 200psi
